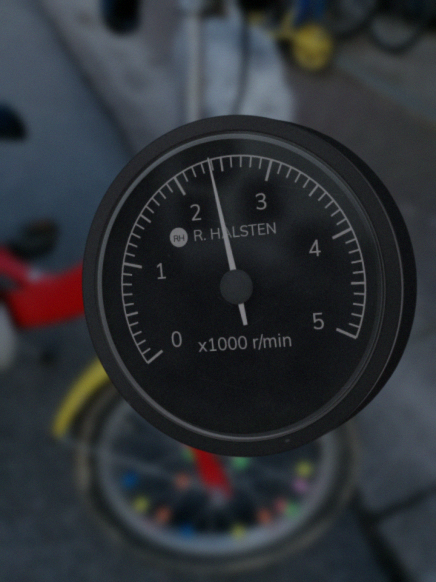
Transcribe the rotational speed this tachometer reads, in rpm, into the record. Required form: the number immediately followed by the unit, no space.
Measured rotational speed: 2400rpm
